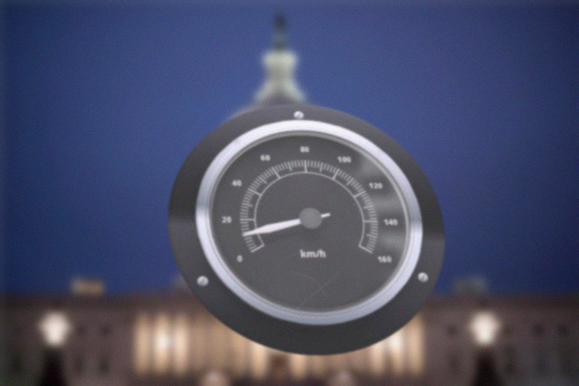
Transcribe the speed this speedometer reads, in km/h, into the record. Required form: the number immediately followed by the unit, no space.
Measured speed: 10km/h
